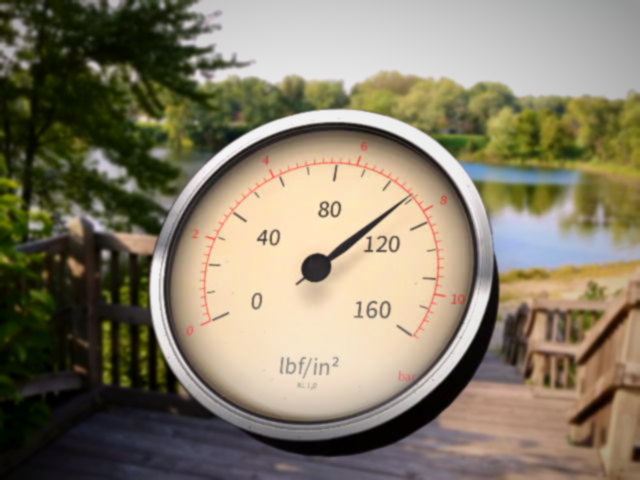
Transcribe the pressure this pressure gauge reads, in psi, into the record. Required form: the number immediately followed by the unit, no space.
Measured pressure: 110psi
